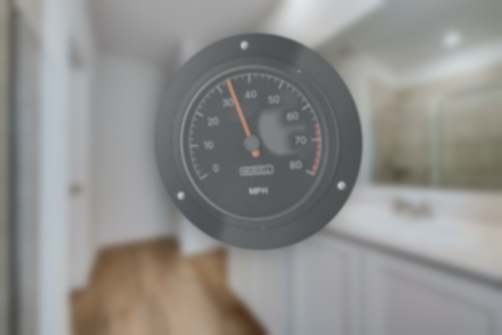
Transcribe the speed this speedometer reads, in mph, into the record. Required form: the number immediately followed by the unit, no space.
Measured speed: 34mph
